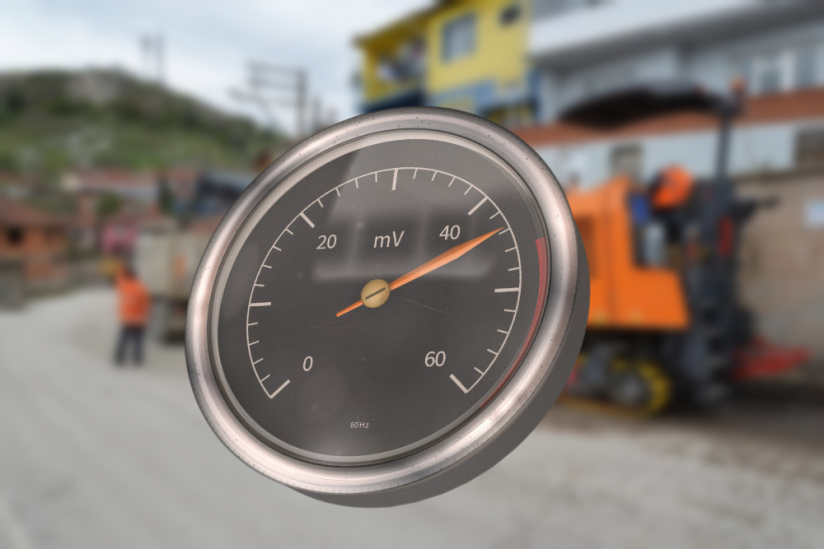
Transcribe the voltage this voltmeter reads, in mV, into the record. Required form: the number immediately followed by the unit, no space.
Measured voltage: 44mV
